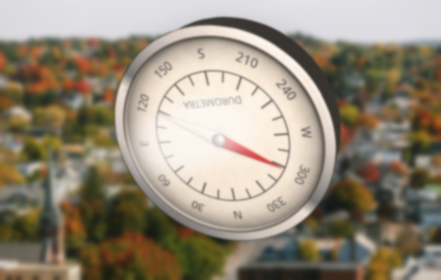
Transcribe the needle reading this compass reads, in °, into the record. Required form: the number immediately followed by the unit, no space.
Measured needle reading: 300°
